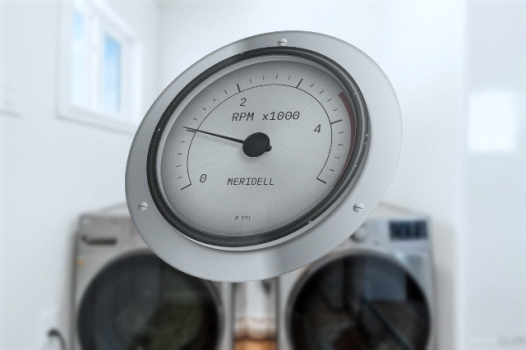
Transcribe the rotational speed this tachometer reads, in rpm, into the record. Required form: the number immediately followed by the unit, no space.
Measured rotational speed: 1000rpm
